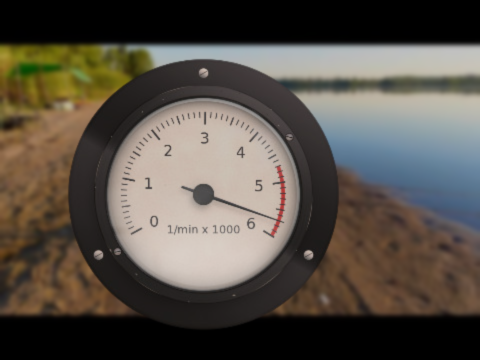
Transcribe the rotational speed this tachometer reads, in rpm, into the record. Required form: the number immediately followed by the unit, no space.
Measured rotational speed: 5700rpm
